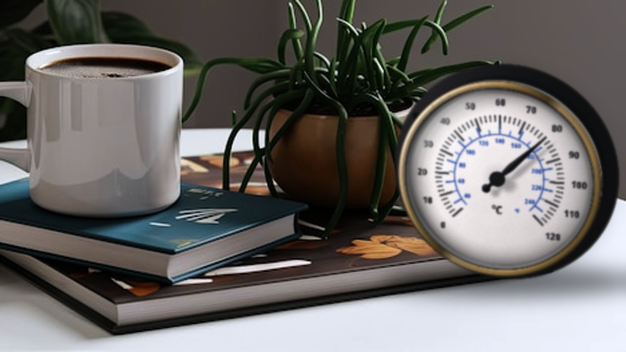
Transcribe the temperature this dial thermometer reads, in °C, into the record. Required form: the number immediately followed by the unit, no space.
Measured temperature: 80°C
